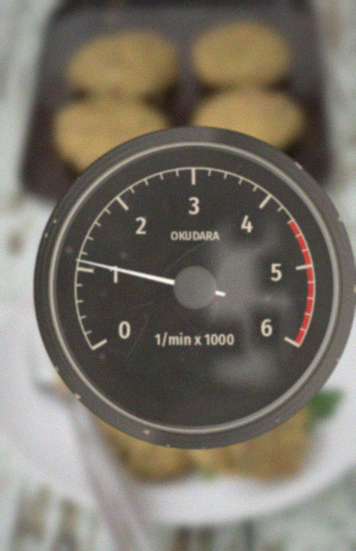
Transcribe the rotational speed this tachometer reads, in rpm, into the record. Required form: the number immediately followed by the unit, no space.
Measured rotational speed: 1100rpm
